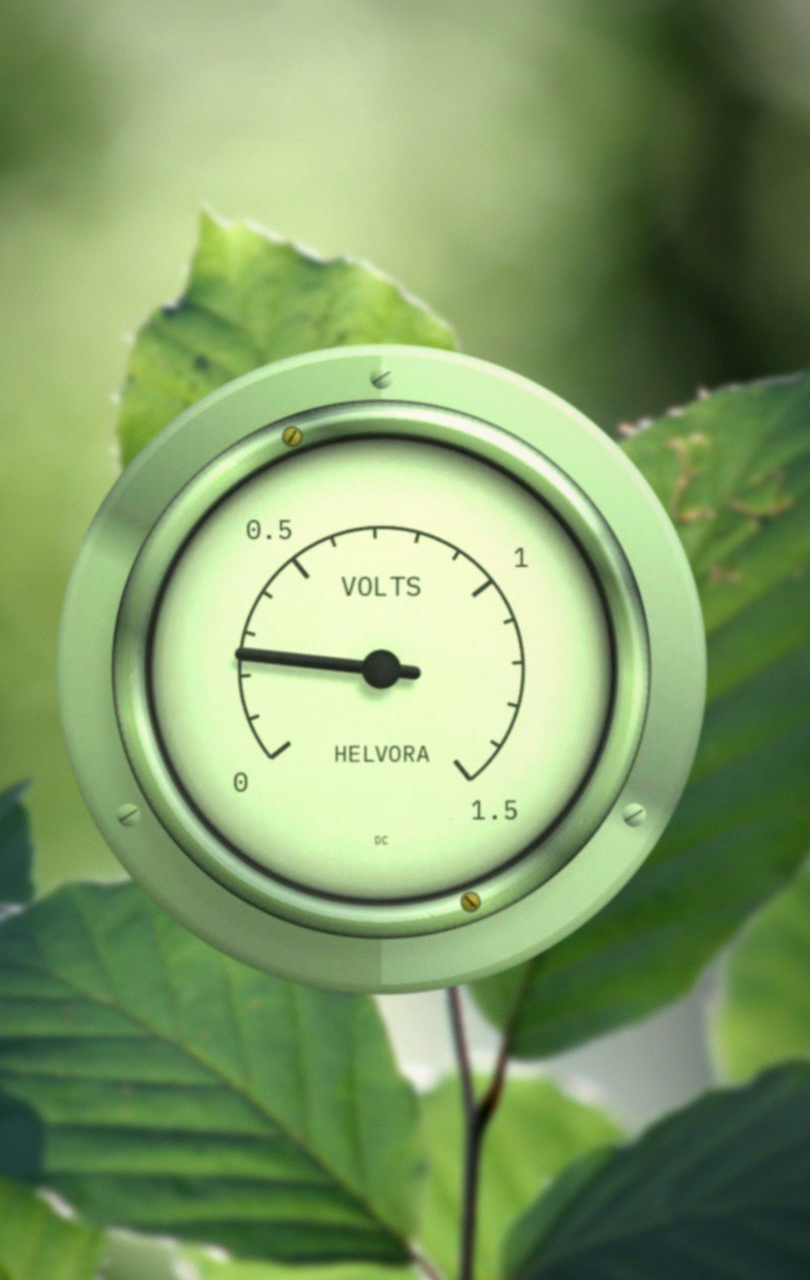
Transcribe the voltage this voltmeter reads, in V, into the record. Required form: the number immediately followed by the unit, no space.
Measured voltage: 0.25V
